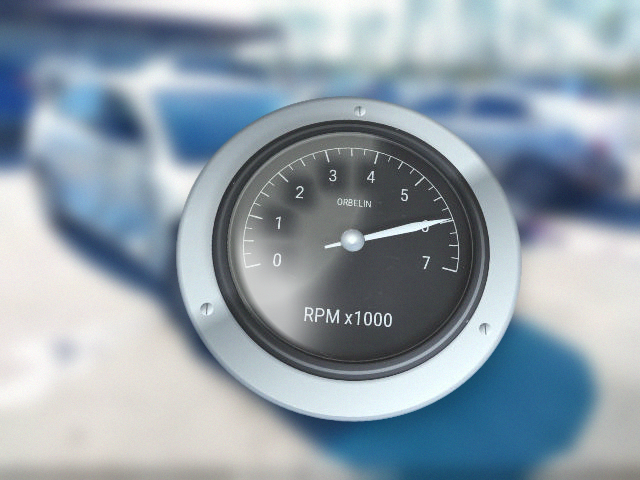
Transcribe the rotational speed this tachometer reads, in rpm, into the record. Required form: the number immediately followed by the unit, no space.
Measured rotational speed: 6000rpm
